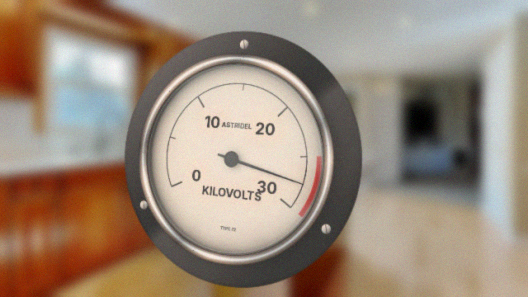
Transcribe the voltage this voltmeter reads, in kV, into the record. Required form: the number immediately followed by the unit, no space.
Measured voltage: 27.5kV
